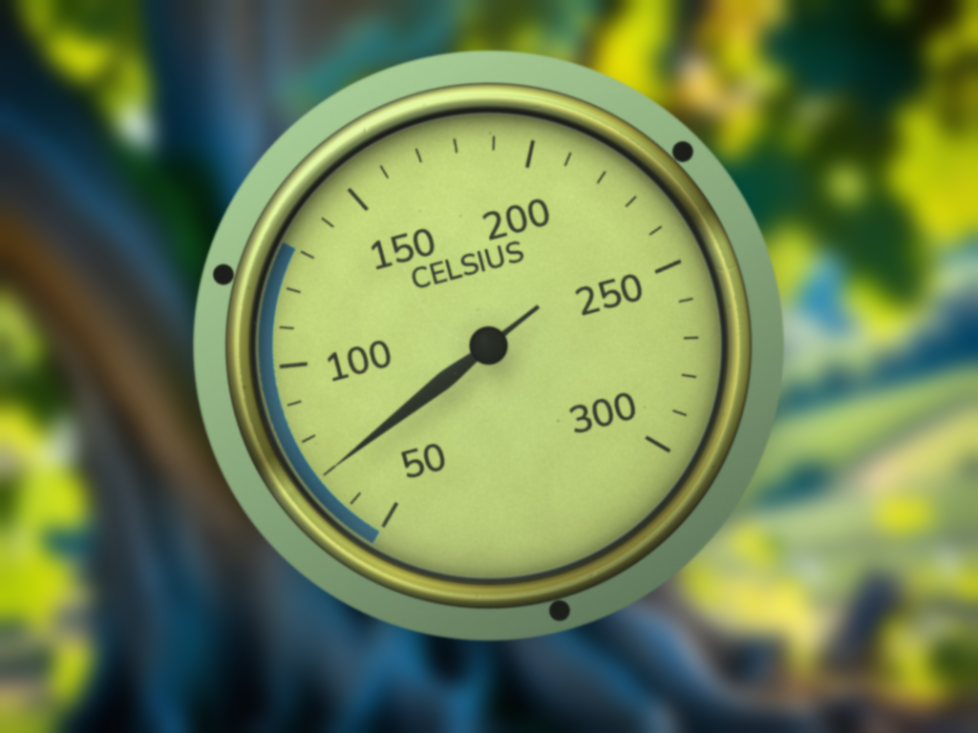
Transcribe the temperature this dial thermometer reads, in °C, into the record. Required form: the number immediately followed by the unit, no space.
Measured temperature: 70°C
